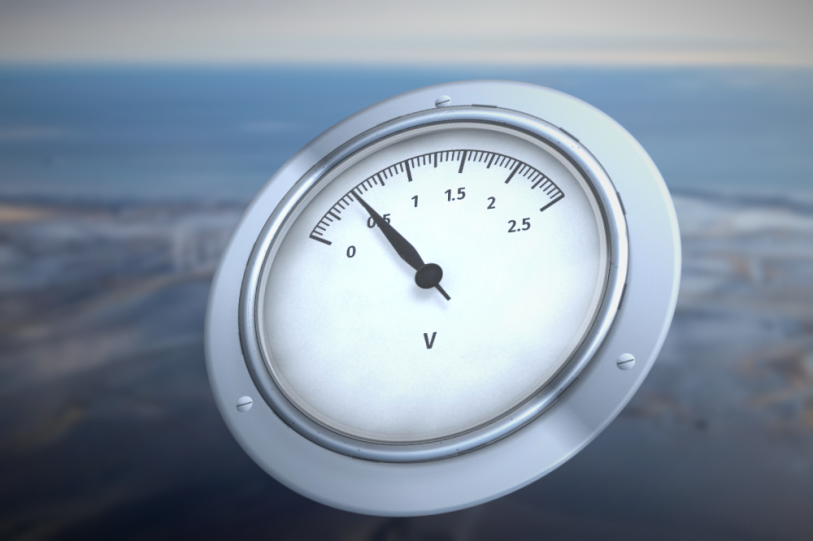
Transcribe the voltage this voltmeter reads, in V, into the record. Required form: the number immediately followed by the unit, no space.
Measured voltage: 0.5V
